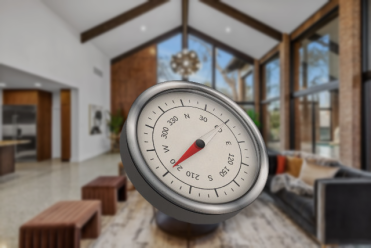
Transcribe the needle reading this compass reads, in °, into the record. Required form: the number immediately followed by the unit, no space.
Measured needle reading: 240°
